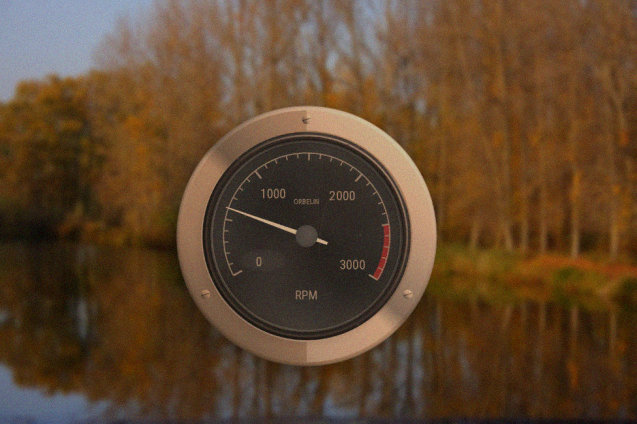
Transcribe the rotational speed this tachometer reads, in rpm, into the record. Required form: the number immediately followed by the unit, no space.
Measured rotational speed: 600rpm
